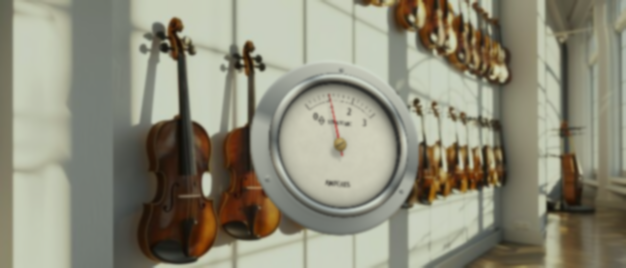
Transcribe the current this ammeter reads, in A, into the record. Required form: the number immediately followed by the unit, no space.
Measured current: 1A
